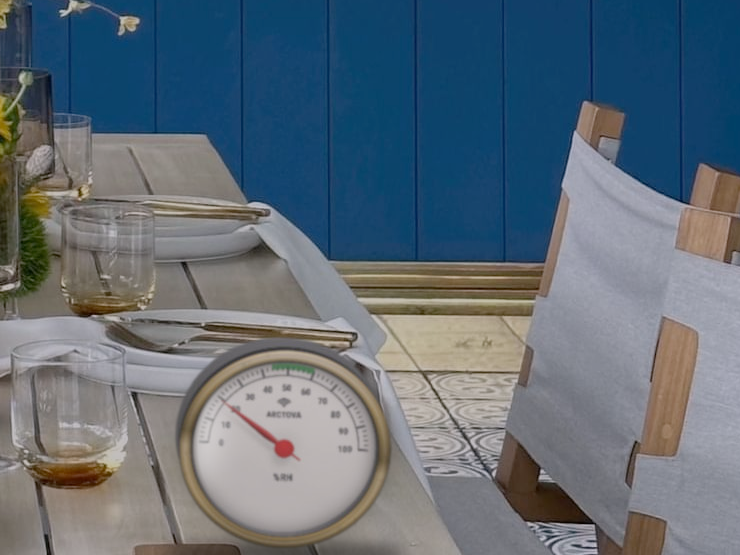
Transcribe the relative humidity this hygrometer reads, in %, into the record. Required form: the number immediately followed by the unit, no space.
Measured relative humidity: 20%
